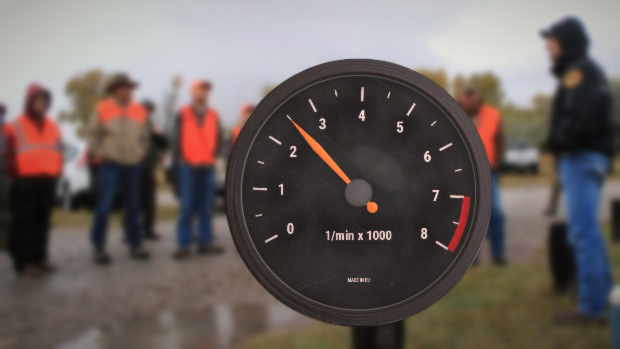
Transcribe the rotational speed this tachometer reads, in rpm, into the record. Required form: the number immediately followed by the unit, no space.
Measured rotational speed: 2500rpm
